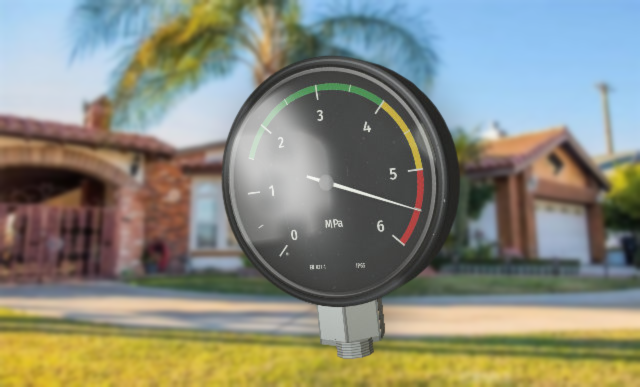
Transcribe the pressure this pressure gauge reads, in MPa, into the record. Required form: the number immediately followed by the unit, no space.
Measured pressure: 5.5MPa
